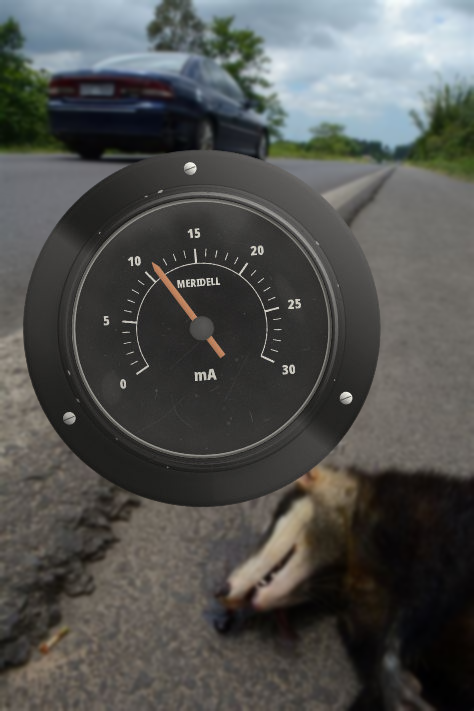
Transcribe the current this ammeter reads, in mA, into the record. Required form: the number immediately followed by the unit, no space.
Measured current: 11mA
